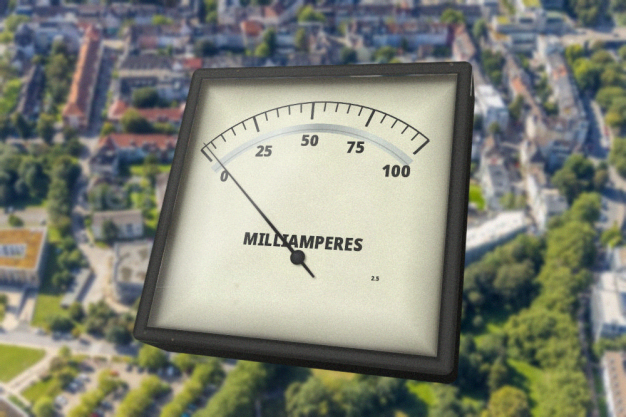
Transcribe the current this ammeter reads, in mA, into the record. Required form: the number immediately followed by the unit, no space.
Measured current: 2.5mA
